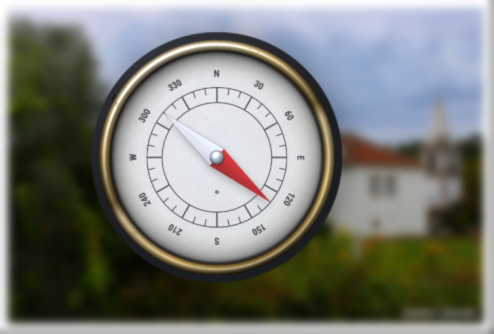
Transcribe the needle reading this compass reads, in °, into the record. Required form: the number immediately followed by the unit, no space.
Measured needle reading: 130°
